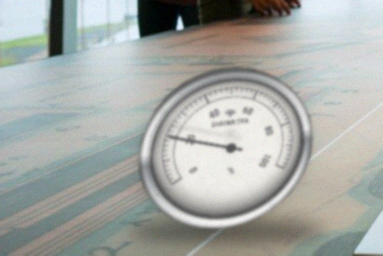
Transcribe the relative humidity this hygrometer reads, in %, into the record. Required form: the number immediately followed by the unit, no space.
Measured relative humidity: 20%
